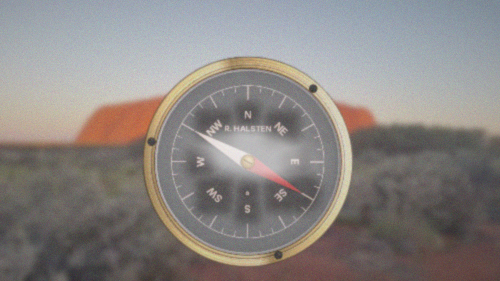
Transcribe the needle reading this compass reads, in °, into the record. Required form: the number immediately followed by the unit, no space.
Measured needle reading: 120°
